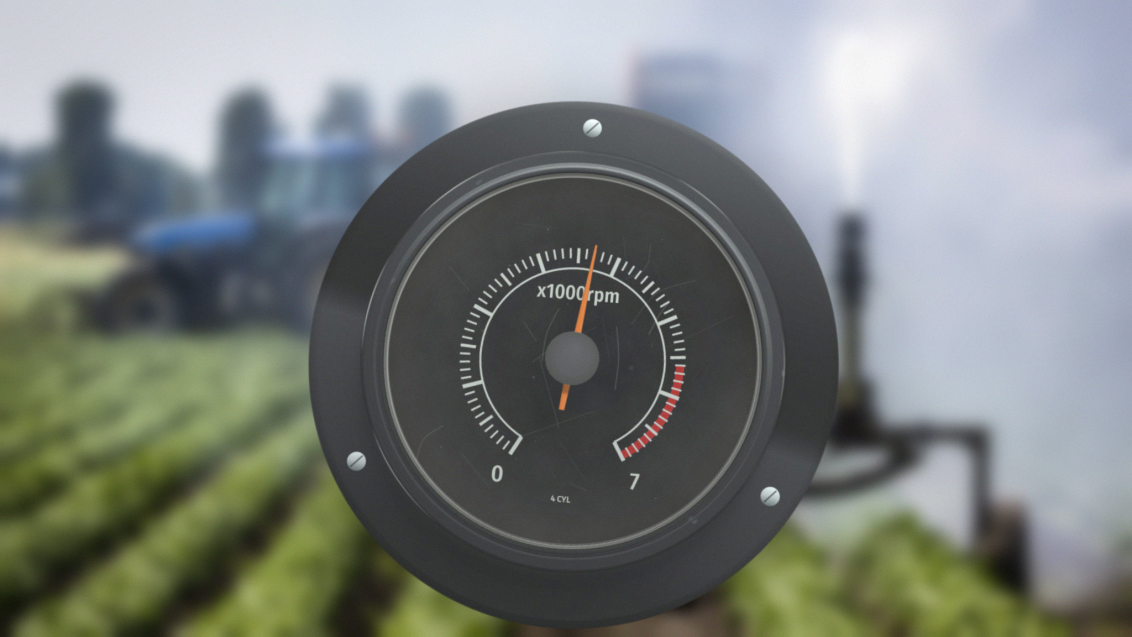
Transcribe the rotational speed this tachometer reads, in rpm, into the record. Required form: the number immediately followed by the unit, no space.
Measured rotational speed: 3700rpm
